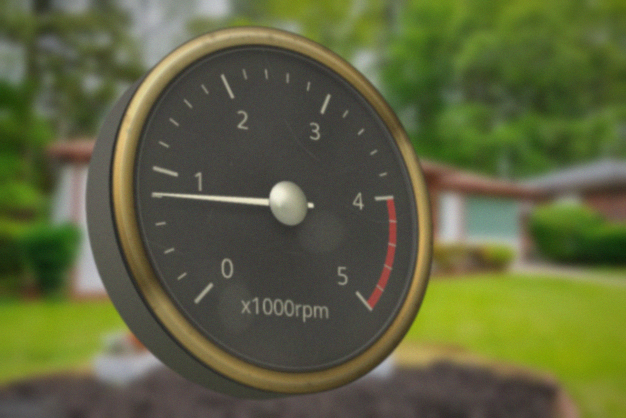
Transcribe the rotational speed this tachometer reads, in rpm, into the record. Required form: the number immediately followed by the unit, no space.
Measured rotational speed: 800rpm
